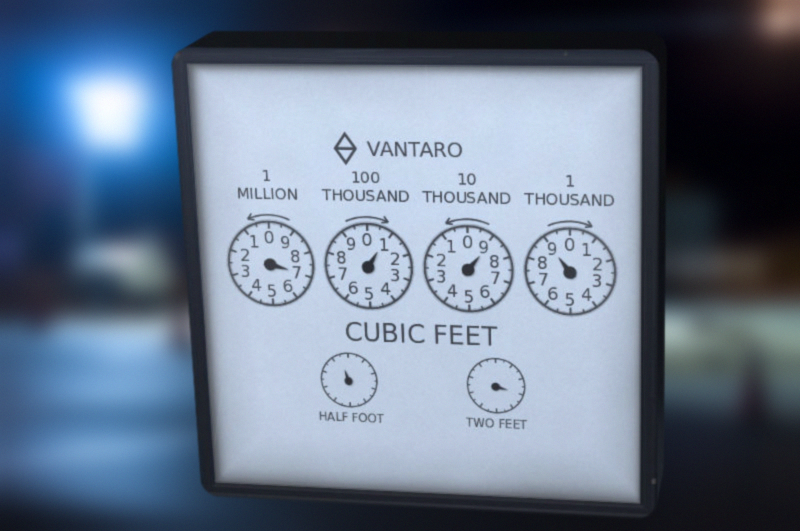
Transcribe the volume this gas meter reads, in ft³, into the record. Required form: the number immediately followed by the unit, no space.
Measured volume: 708900ft³
